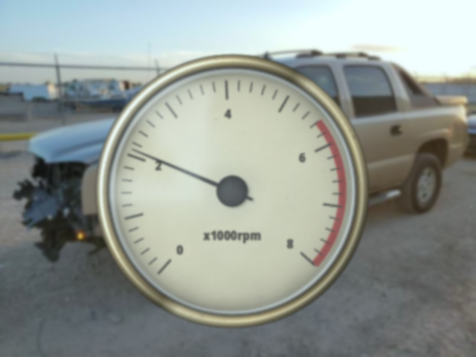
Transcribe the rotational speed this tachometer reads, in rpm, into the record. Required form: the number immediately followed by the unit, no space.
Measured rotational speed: 2100rpm
